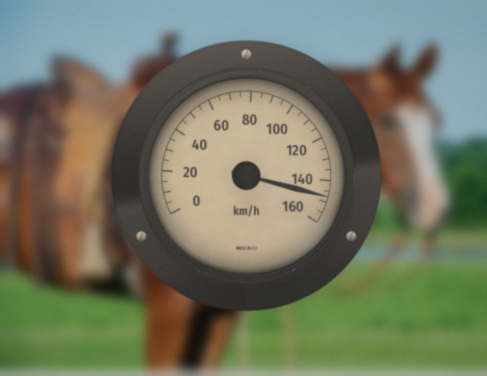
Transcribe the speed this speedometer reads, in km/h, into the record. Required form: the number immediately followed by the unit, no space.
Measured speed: 147.5km/h
